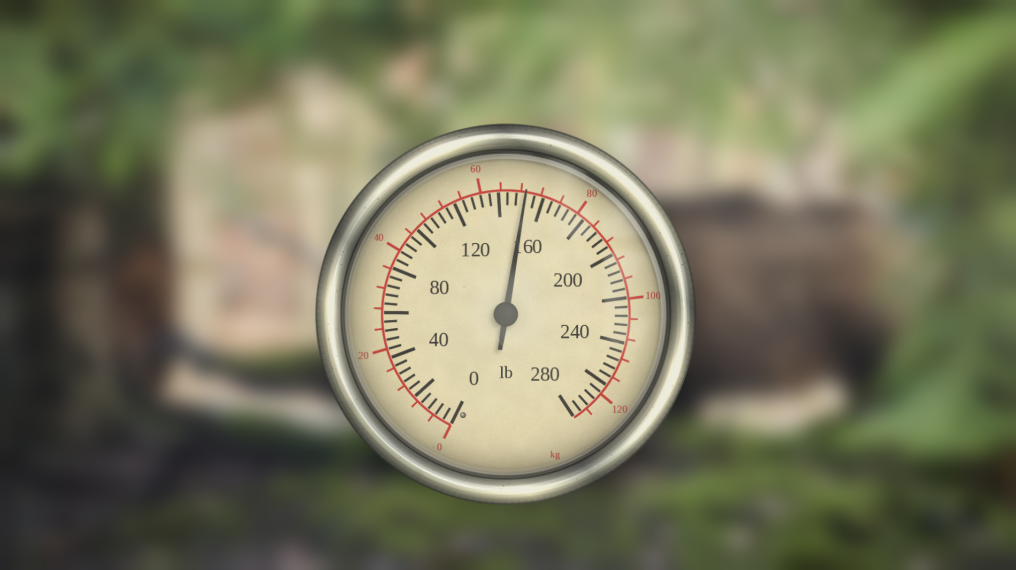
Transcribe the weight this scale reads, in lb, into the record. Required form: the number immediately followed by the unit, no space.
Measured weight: 152lb
